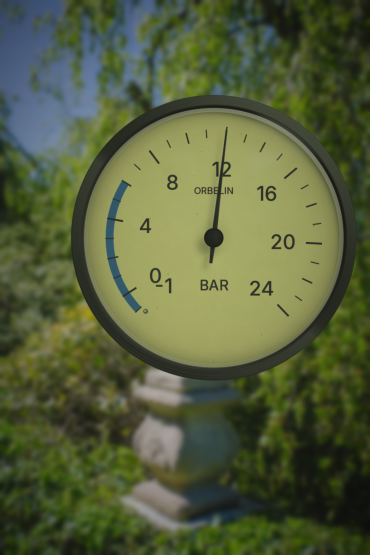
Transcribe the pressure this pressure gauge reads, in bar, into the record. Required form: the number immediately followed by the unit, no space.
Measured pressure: 12bar
